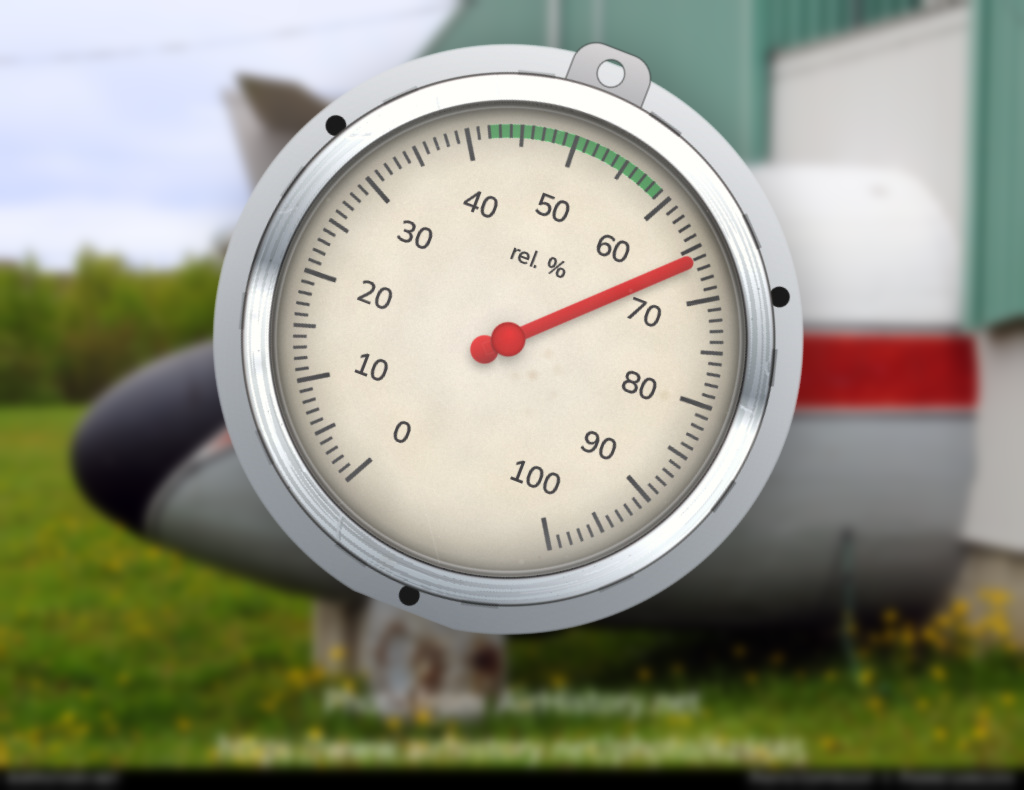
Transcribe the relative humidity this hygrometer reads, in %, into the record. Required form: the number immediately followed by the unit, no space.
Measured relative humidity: 66%
